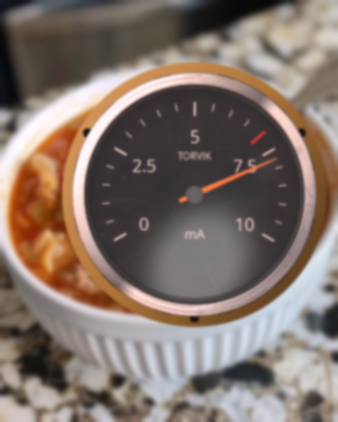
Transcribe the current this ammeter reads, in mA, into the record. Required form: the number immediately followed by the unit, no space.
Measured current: 7.75mA
